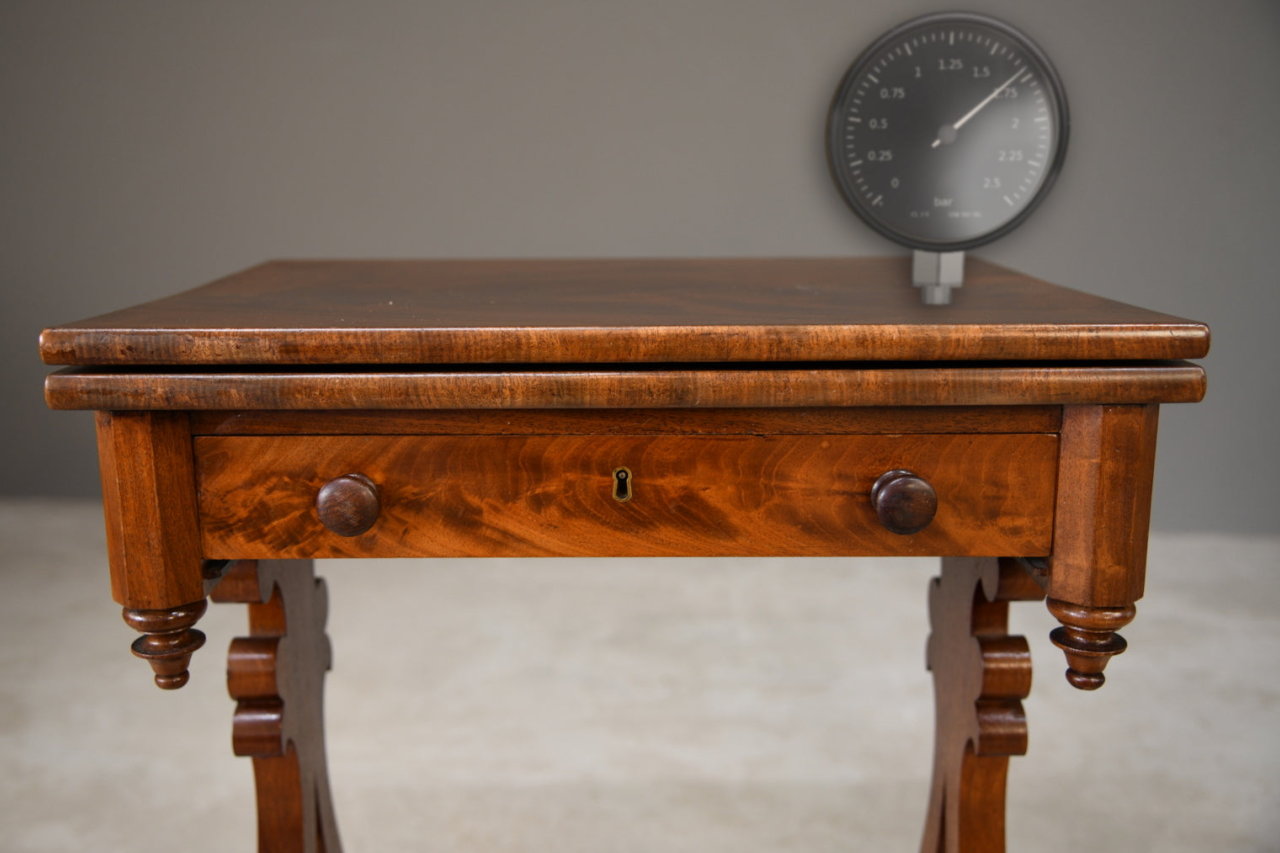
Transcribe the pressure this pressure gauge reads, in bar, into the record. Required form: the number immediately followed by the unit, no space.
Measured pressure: 1.7bar
